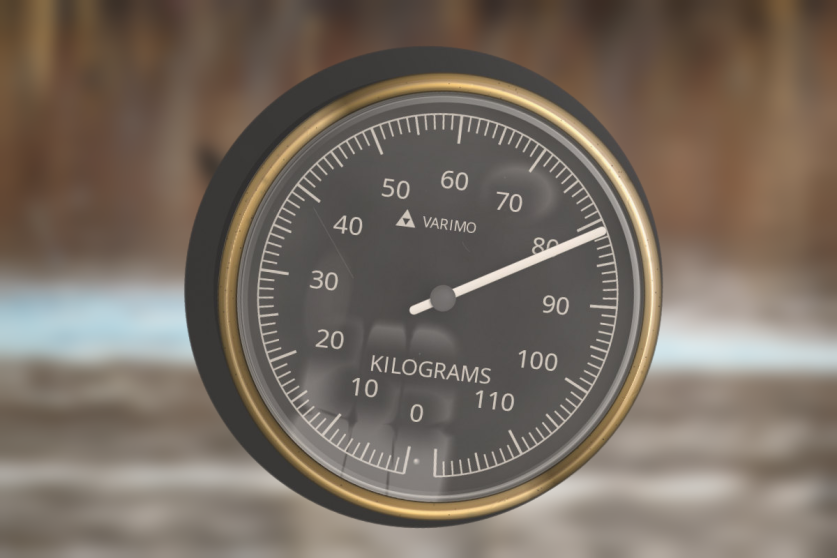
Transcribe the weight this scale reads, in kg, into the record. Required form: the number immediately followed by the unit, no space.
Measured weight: 81kg
